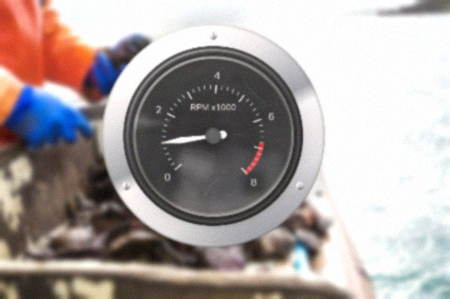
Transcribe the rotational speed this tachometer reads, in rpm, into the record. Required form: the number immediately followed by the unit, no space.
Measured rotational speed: 1000rpm
